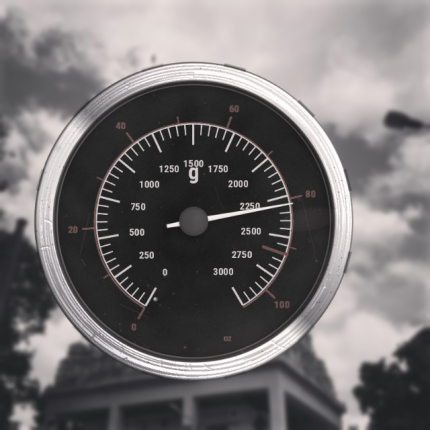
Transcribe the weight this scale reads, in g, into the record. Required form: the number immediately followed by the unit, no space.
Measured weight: 2300g
